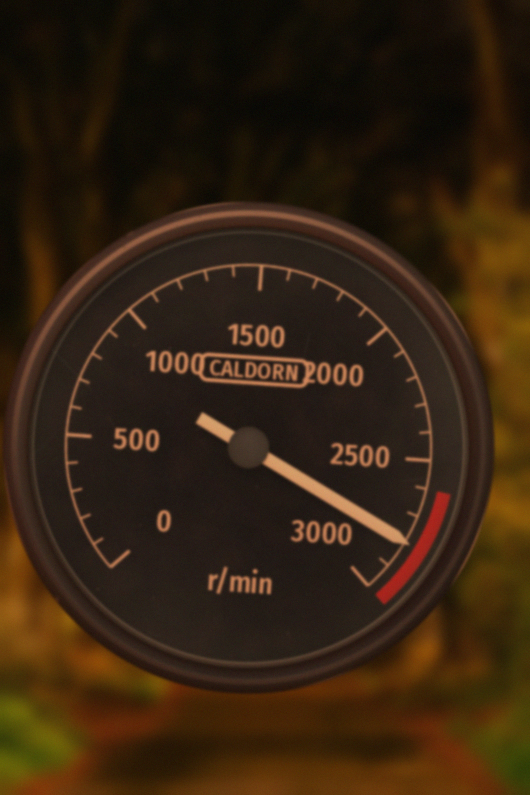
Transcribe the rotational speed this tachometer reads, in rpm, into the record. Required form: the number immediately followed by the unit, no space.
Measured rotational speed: 2800rpm
